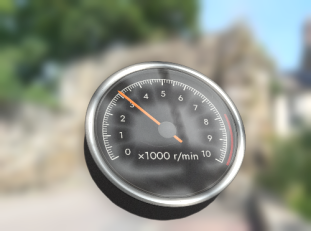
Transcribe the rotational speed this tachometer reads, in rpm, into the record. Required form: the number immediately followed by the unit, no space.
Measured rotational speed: 3000rpm
